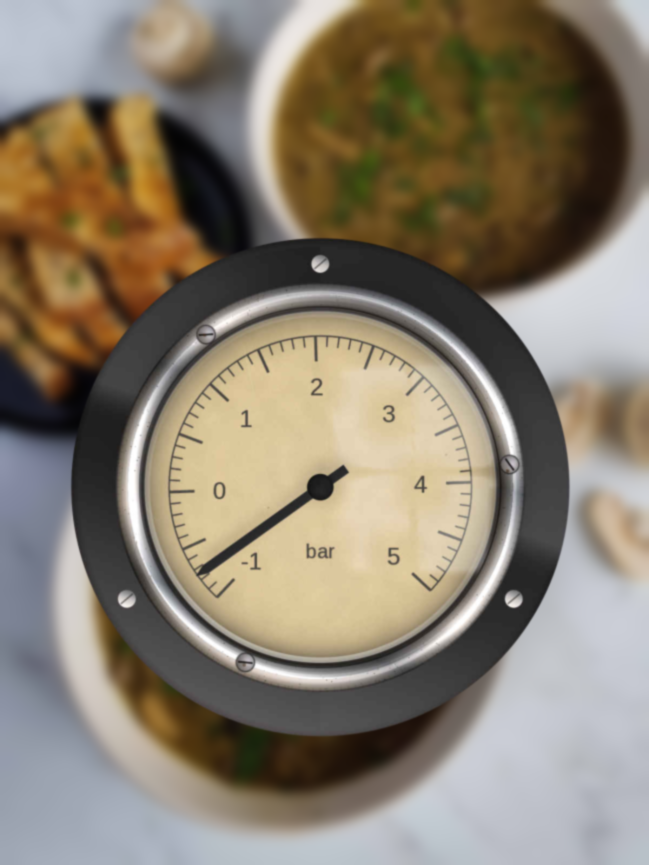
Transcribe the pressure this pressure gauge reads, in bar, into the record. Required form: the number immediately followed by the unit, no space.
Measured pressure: -0.75bar
